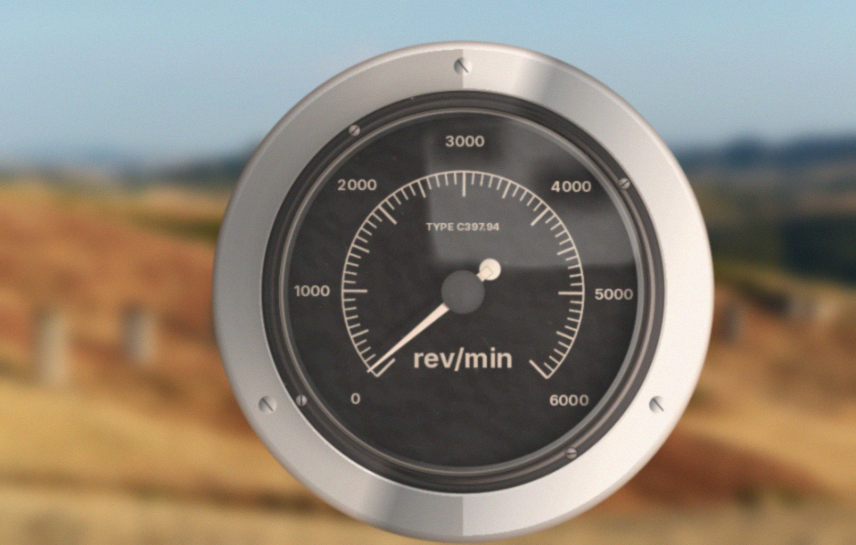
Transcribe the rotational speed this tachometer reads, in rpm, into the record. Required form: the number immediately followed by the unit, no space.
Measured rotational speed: 100rpm
